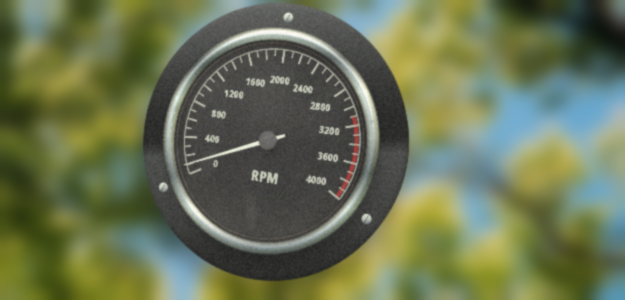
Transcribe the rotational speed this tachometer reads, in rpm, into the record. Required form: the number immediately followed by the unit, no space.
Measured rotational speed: 100rpm
